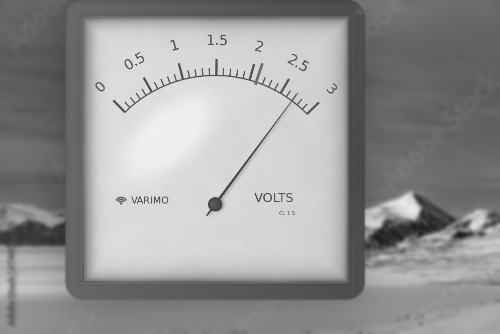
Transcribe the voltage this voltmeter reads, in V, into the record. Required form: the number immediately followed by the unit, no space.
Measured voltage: 2.7V
